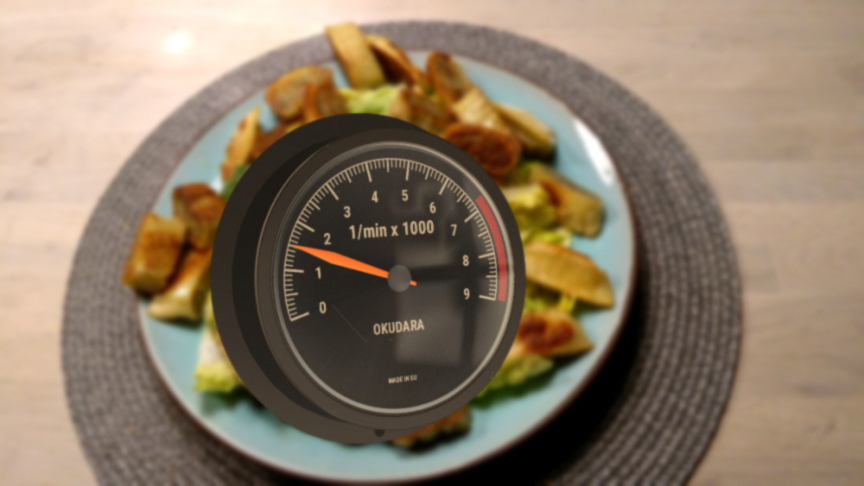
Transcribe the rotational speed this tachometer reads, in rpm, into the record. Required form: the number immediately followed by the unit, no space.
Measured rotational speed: 1500rpm
